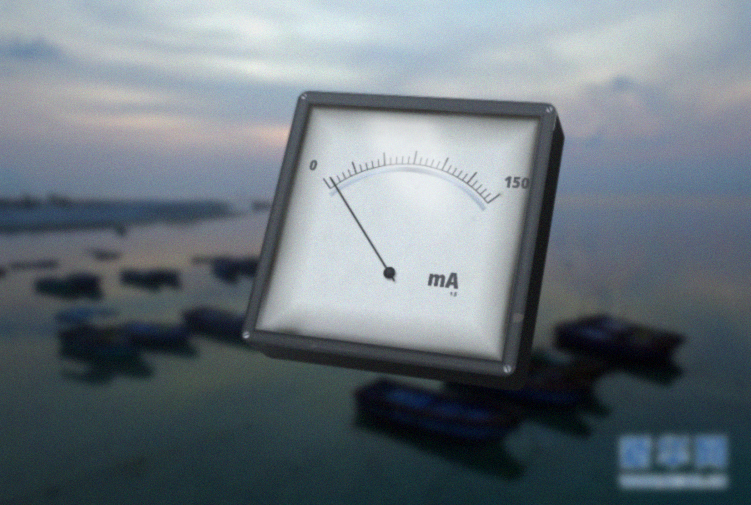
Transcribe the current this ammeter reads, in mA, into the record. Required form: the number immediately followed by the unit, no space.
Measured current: 5mA
